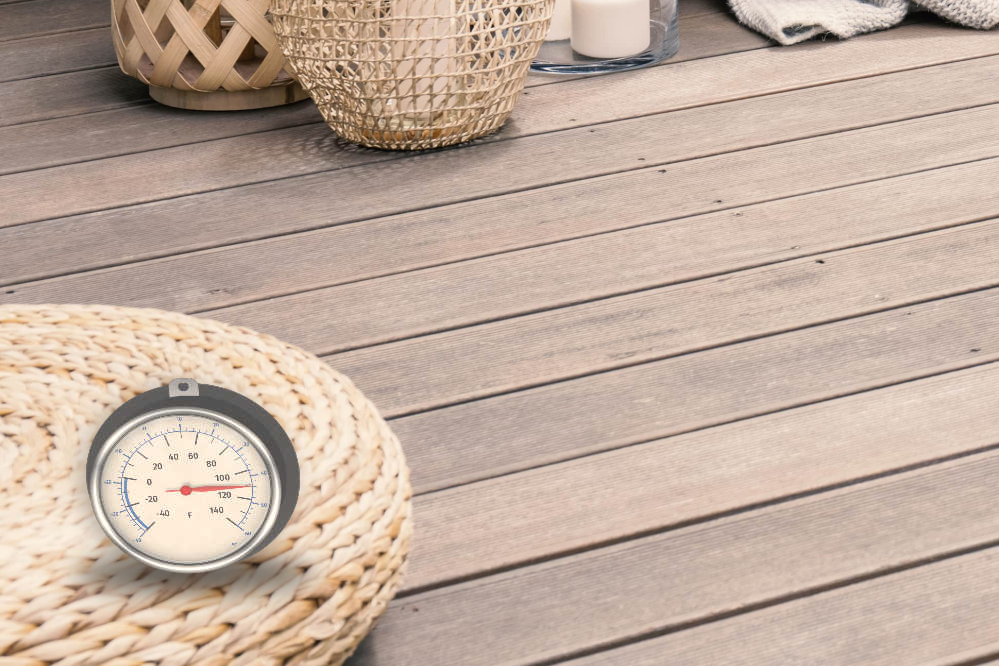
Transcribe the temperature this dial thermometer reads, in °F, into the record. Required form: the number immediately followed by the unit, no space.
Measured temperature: 110°F
